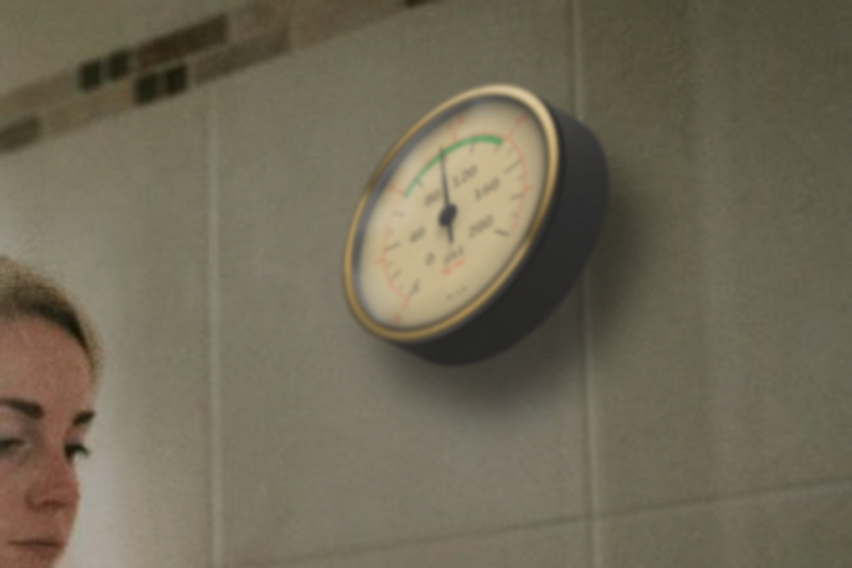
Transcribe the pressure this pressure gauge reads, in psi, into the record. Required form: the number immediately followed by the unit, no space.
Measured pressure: 100psi
